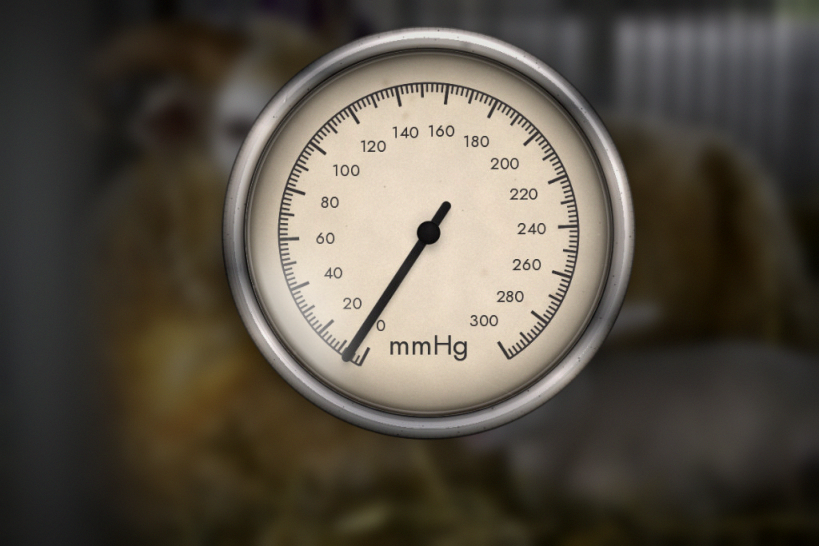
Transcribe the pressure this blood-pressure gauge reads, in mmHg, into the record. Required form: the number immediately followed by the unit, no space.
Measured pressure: 6mmHg
